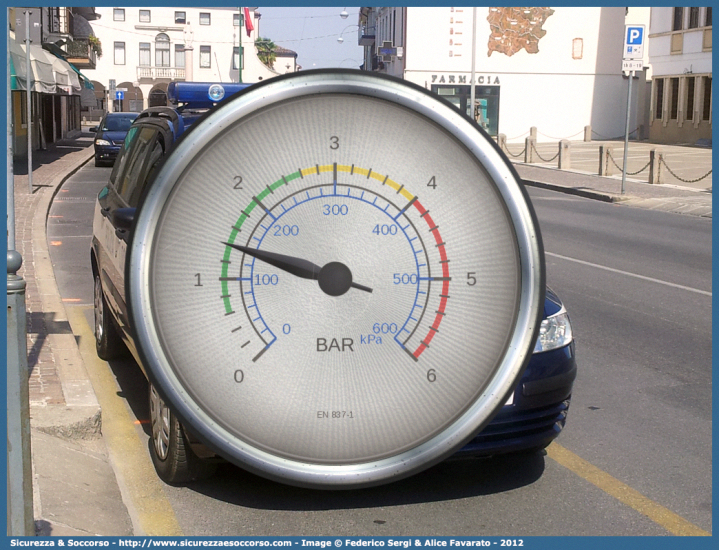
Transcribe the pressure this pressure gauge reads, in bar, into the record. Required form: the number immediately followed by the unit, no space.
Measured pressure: 1.4bar
